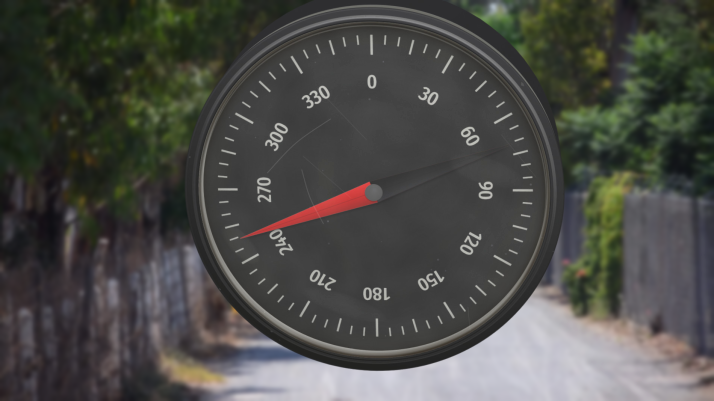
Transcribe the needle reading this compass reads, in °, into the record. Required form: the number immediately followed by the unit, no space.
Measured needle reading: 250°
